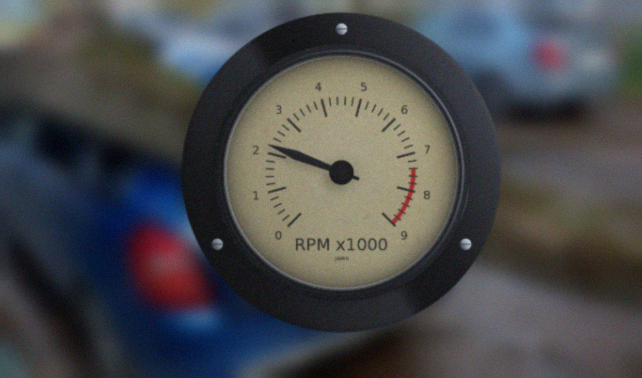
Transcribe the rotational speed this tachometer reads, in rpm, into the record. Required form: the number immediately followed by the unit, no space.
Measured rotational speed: 2200rpm
